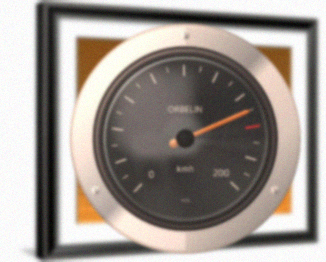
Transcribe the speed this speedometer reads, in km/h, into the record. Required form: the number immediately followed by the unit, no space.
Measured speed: 150km/h
